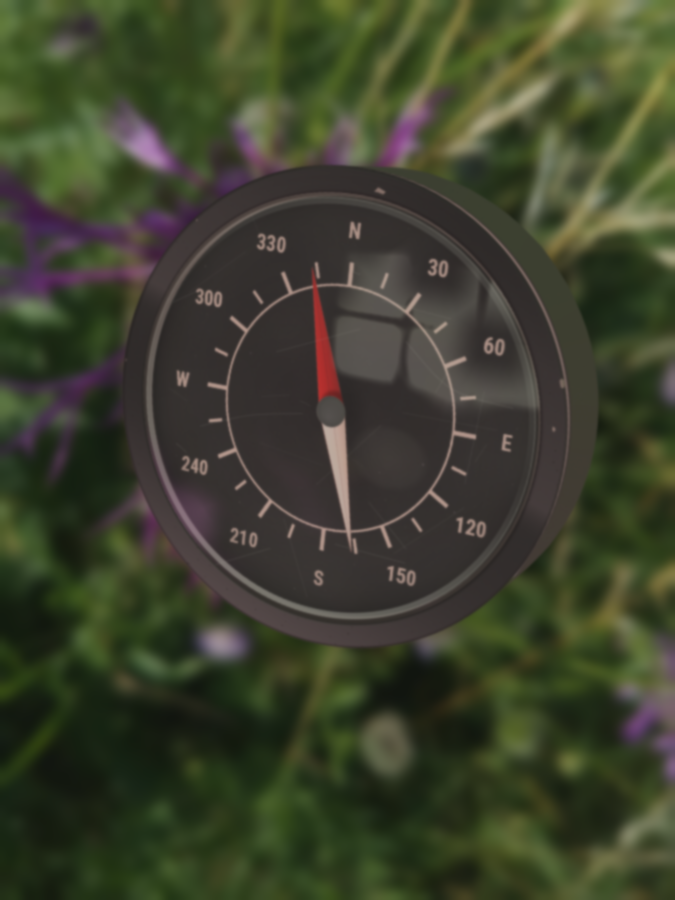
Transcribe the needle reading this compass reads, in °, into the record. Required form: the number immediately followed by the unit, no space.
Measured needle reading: 345°
